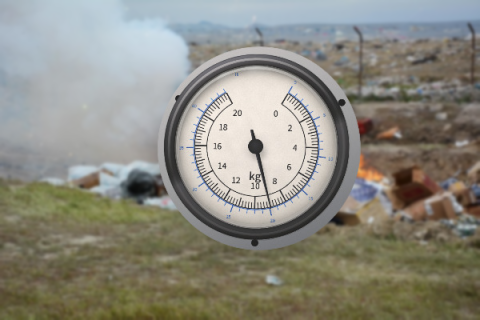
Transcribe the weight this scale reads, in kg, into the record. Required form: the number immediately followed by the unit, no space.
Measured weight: 9kg
